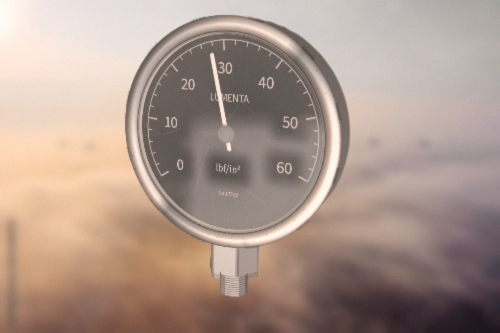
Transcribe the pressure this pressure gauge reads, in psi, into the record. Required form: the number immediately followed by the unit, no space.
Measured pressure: 28psi
